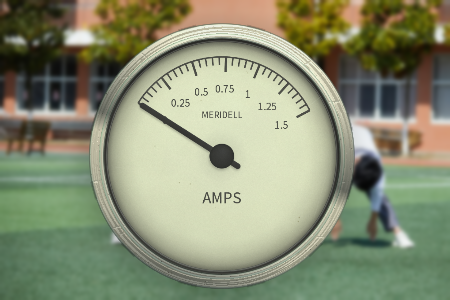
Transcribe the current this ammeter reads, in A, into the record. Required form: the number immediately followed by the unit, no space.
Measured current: 0A
